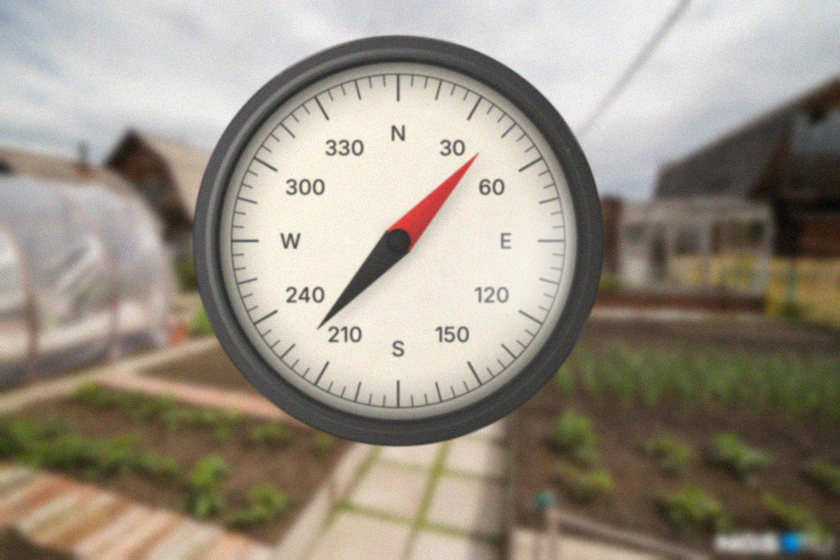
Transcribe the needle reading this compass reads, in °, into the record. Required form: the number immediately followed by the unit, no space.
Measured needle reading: 42.5°
